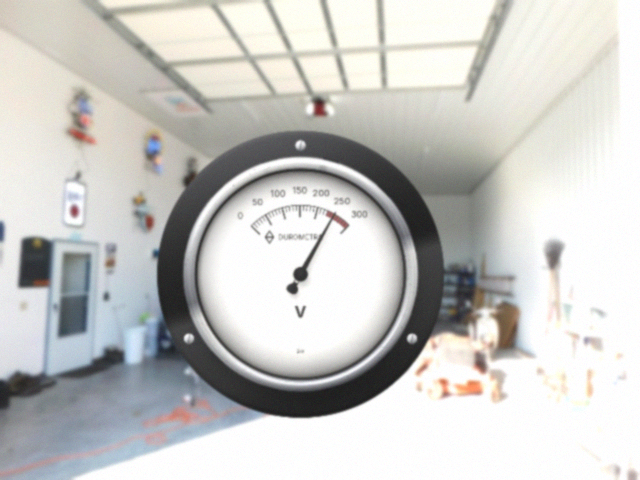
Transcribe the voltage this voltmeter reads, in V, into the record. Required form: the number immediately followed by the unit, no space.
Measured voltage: 250V
